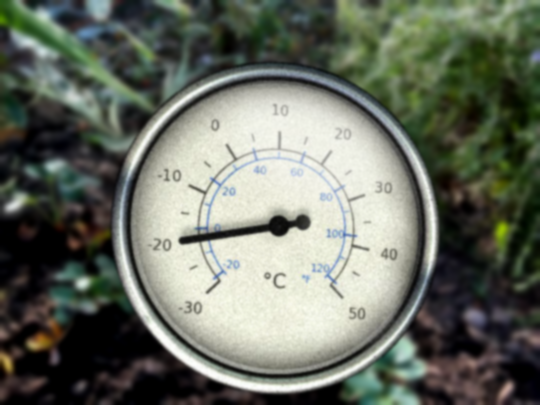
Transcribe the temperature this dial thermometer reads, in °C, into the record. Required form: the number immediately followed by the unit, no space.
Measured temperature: -20°C
